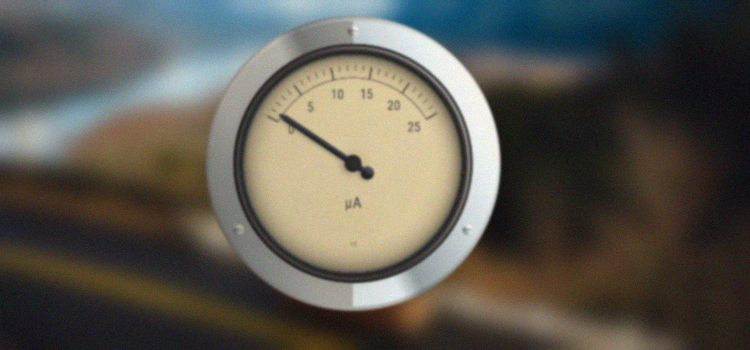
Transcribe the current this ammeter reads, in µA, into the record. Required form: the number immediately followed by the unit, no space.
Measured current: 1µA
